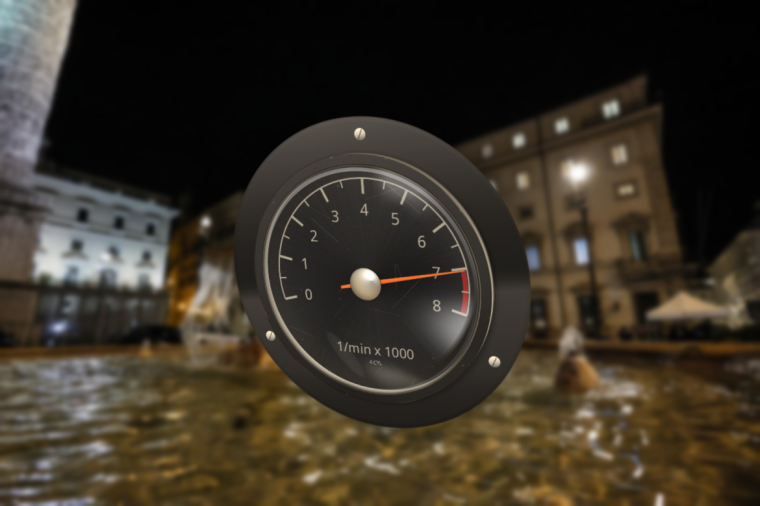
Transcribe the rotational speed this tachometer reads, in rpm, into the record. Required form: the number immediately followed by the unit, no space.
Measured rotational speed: 7000rpm
